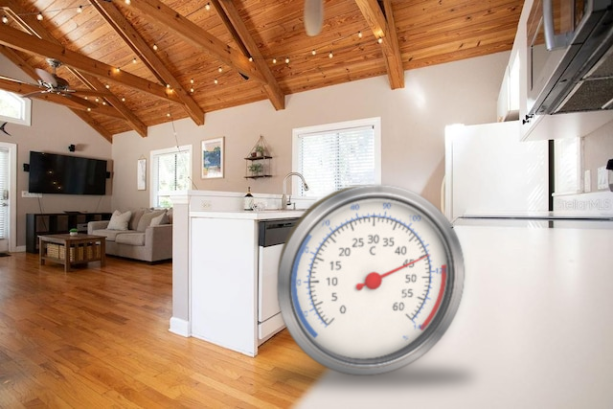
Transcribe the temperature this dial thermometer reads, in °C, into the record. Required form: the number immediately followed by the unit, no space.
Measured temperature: 45°C
